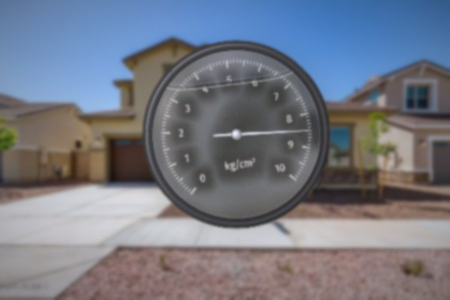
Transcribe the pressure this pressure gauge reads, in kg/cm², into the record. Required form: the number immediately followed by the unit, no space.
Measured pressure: 8.5kg/cm²
